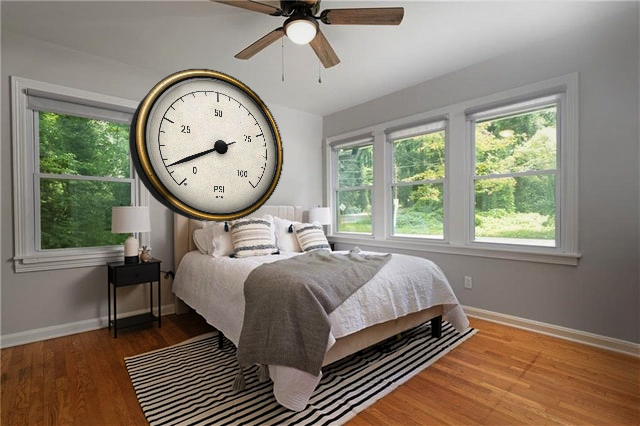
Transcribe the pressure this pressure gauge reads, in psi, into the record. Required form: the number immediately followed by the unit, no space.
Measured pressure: 7.5psi
